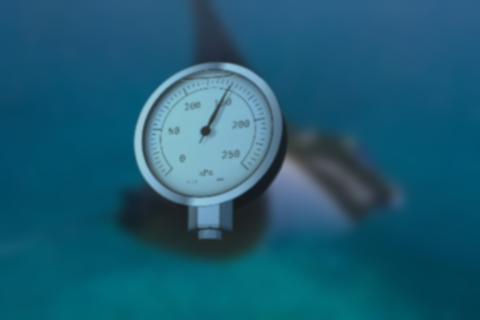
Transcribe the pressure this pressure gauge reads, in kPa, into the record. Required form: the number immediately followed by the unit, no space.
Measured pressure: 150kPa
